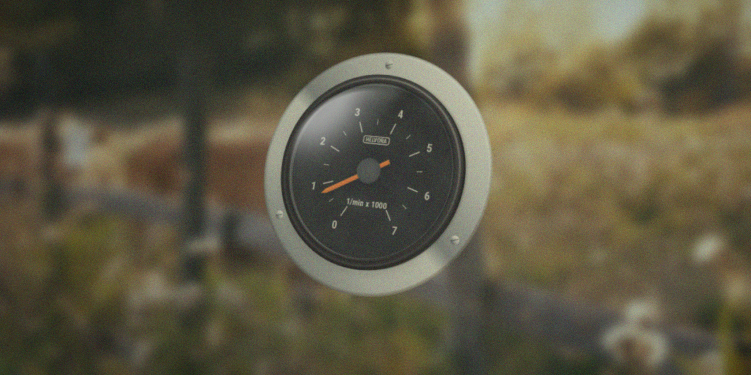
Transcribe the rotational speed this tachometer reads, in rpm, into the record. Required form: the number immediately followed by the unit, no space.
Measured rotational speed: 750rpm
